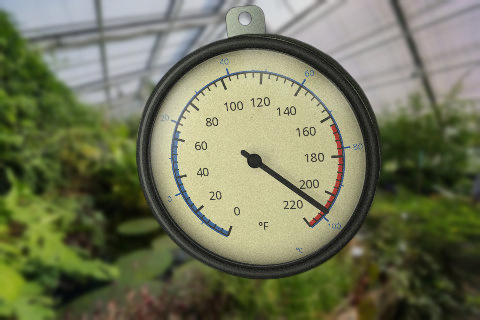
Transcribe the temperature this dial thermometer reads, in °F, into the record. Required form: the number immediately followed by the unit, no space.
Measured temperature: 208°F
